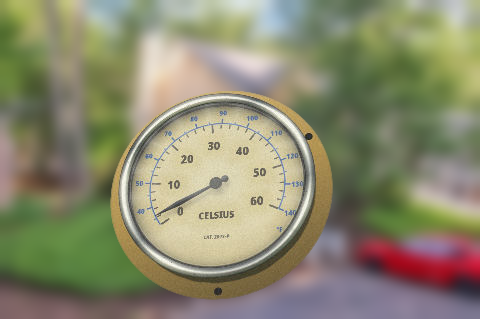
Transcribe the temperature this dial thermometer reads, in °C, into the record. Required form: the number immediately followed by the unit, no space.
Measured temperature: 2°C
